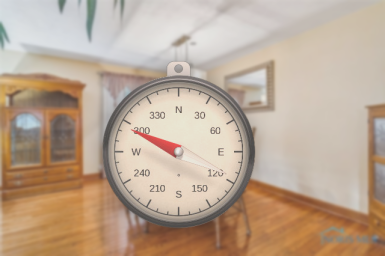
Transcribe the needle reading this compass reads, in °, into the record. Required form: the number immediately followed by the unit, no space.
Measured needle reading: 295°
